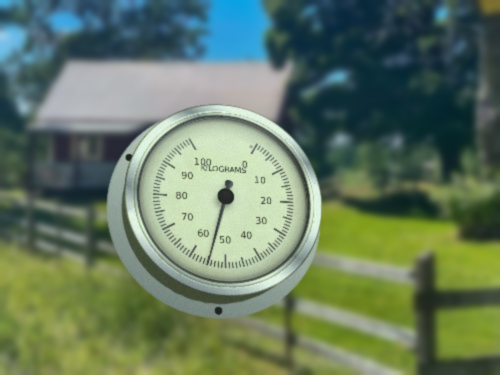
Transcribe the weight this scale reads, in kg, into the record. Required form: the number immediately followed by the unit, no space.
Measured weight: 55kg
